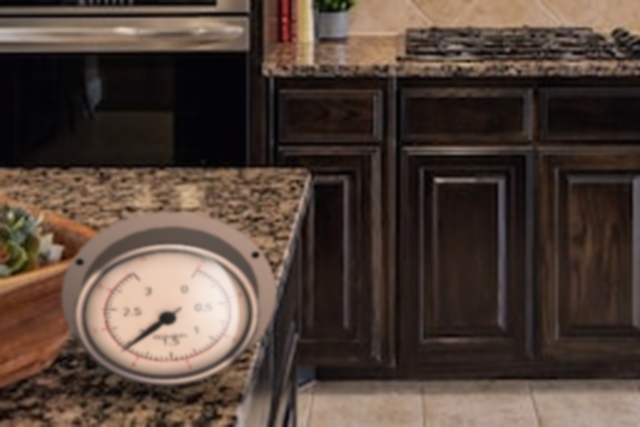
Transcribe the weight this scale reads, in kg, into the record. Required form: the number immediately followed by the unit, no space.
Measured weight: 2kg
